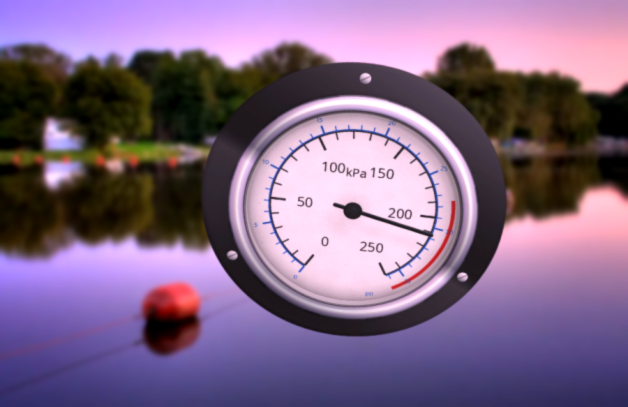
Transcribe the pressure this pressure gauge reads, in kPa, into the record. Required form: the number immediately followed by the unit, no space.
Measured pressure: 210kPa
